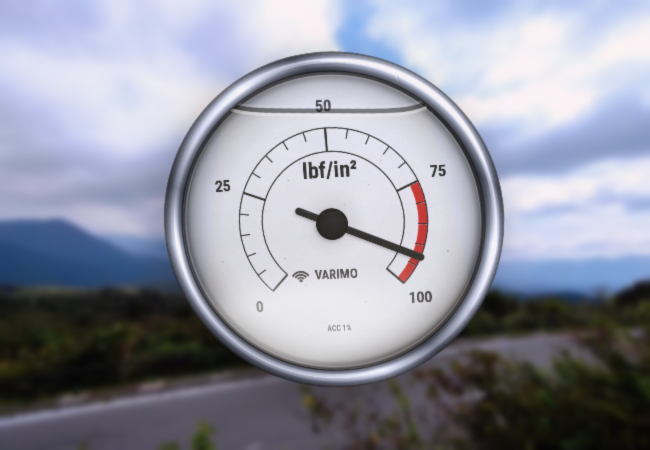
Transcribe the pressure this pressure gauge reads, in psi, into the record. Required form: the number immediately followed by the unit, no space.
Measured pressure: 92.5psi
